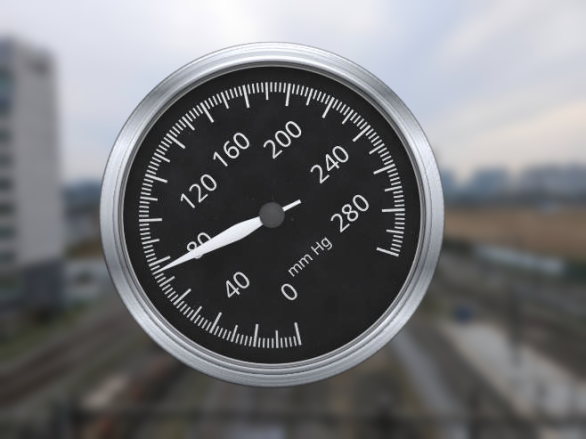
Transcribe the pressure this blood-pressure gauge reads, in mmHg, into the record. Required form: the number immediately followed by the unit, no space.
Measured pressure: 76mmHg
